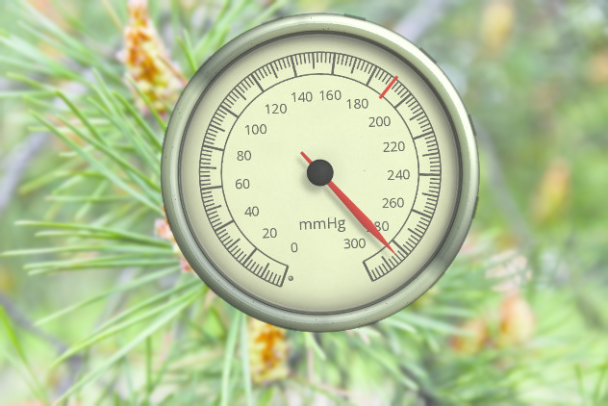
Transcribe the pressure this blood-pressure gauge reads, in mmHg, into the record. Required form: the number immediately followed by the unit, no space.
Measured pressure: 284mmHg
